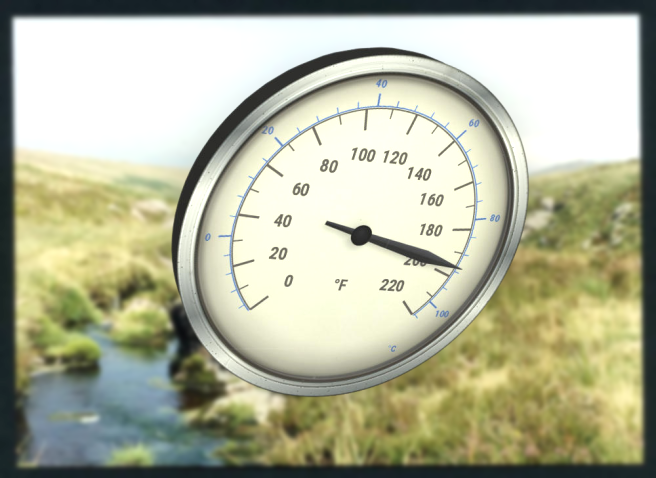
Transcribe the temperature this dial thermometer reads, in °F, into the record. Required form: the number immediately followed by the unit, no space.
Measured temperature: 195°F
